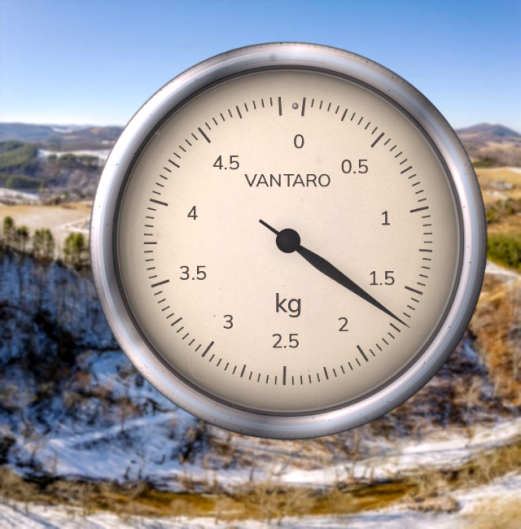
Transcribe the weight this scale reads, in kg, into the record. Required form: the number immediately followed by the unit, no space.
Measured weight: 1.7kg
